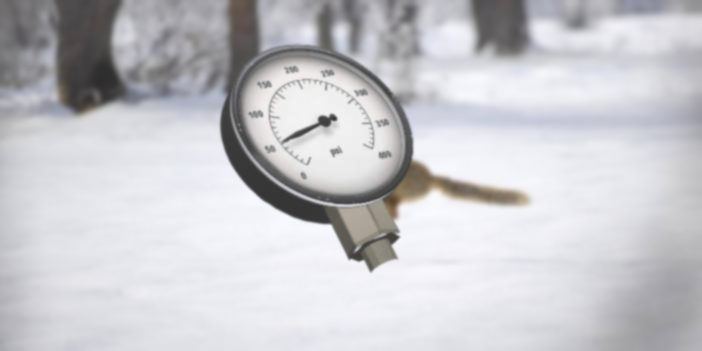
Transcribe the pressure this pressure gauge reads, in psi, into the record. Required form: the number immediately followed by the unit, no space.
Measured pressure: 50psi
